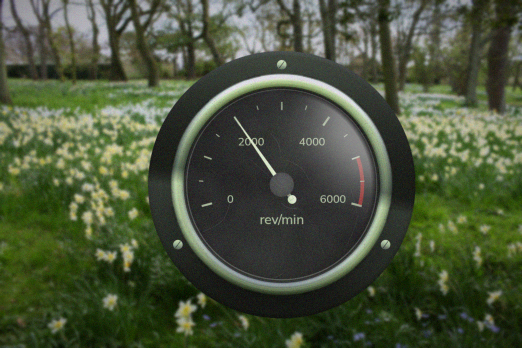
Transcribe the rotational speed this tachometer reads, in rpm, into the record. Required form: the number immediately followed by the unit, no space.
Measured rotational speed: 2000rpm
